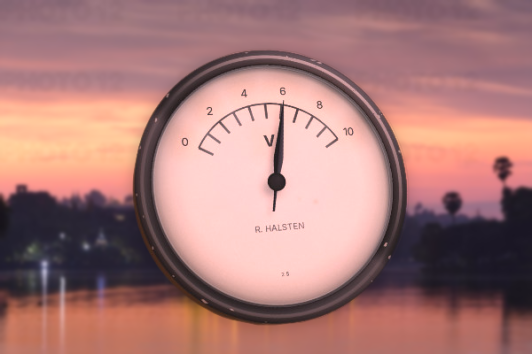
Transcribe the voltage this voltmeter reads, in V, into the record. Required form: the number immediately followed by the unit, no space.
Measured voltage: 6V
